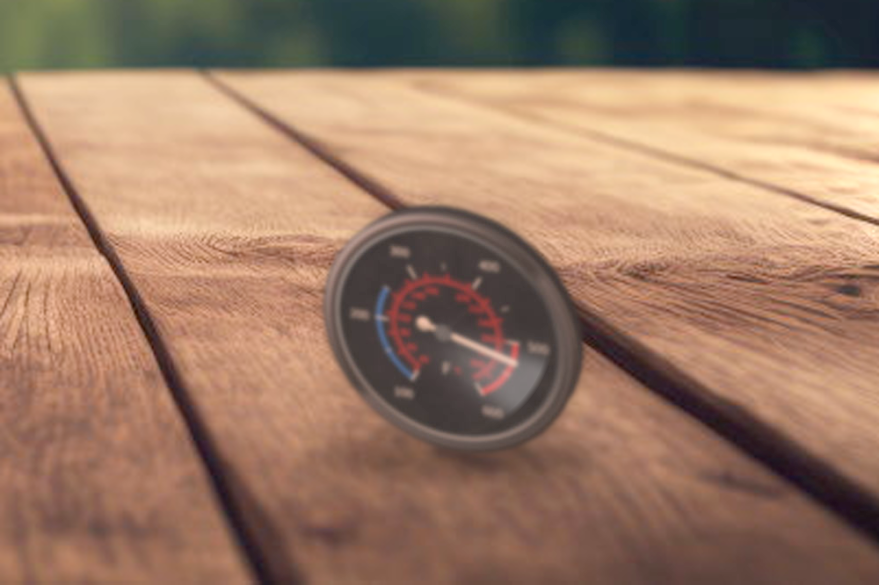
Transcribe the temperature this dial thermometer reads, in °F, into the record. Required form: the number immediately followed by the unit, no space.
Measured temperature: 525°F
